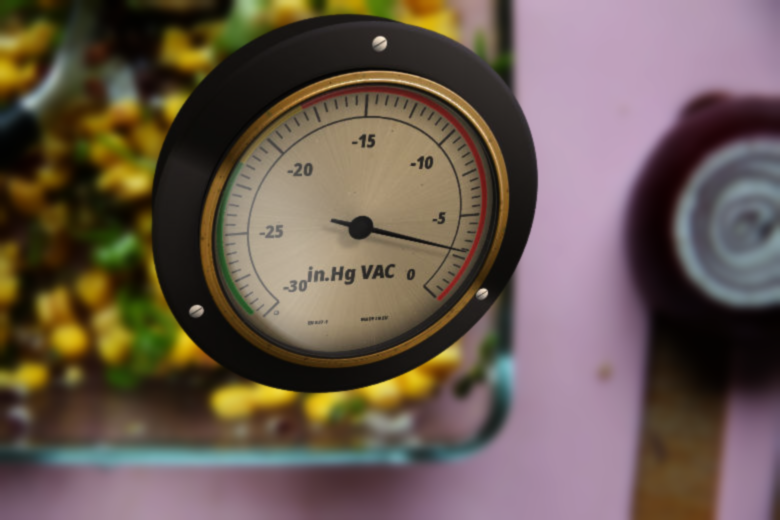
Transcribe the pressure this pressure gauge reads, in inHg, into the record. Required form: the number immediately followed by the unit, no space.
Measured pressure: -3inHg
